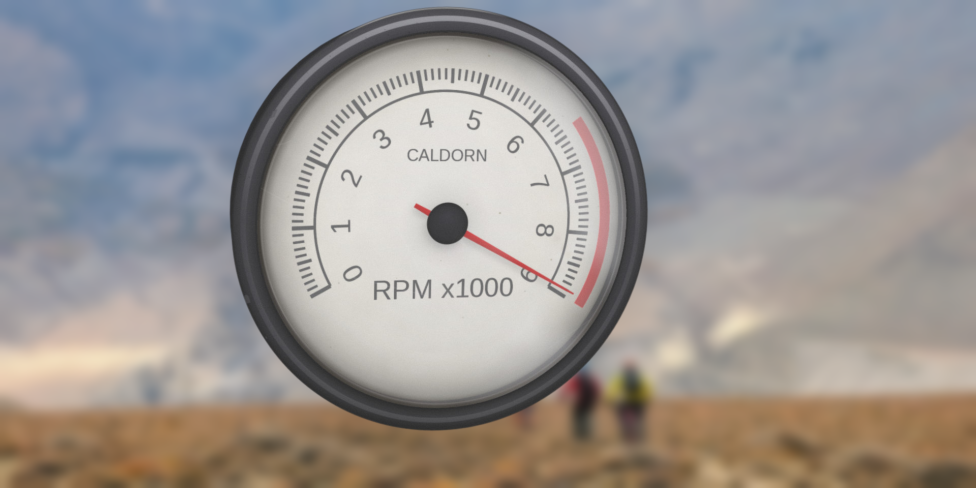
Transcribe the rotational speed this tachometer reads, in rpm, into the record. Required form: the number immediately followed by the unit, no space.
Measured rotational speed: 8900rpm
